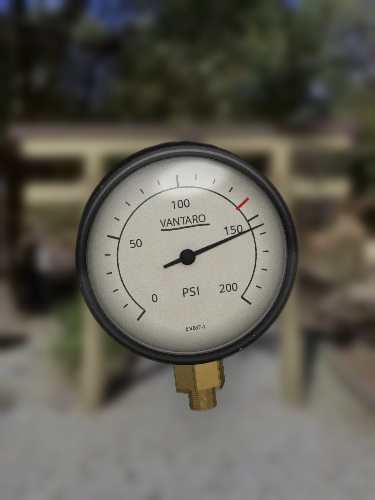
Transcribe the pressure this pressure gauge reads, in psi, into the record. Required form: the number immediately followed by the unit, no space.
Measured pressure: 155psi
